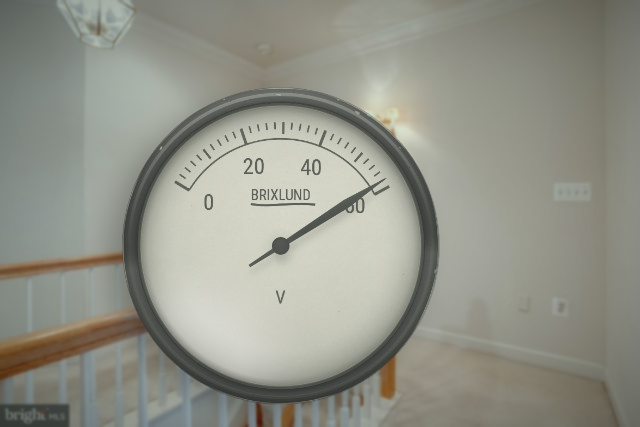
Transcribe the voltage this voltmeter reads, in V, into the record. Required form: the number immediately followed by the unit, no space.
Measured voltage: 58V
